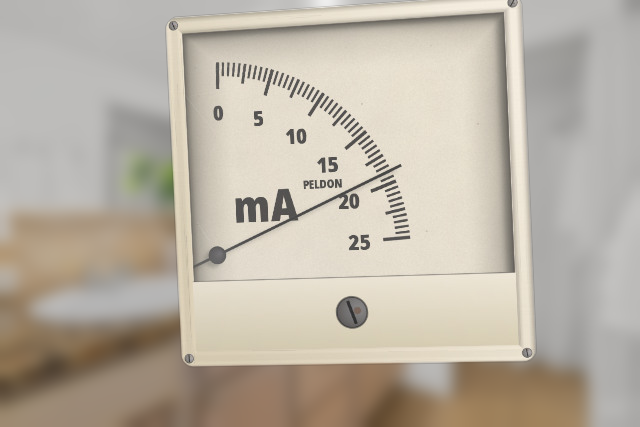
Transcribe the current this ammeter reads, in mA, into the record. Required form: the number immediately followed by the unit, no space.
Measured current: 19mA
